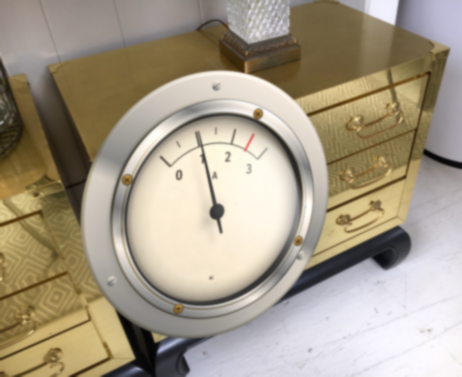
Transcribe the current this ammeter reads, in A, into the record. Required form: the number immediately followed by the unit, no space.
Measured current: 1A
